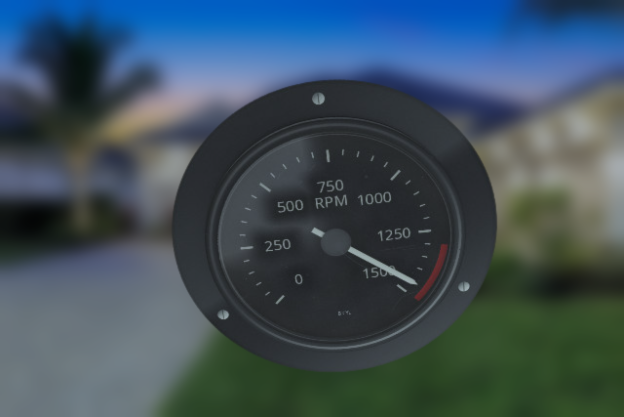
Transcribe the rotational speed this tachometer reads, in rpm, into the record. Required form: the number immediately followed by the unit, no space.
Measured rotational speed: 1450rpm
